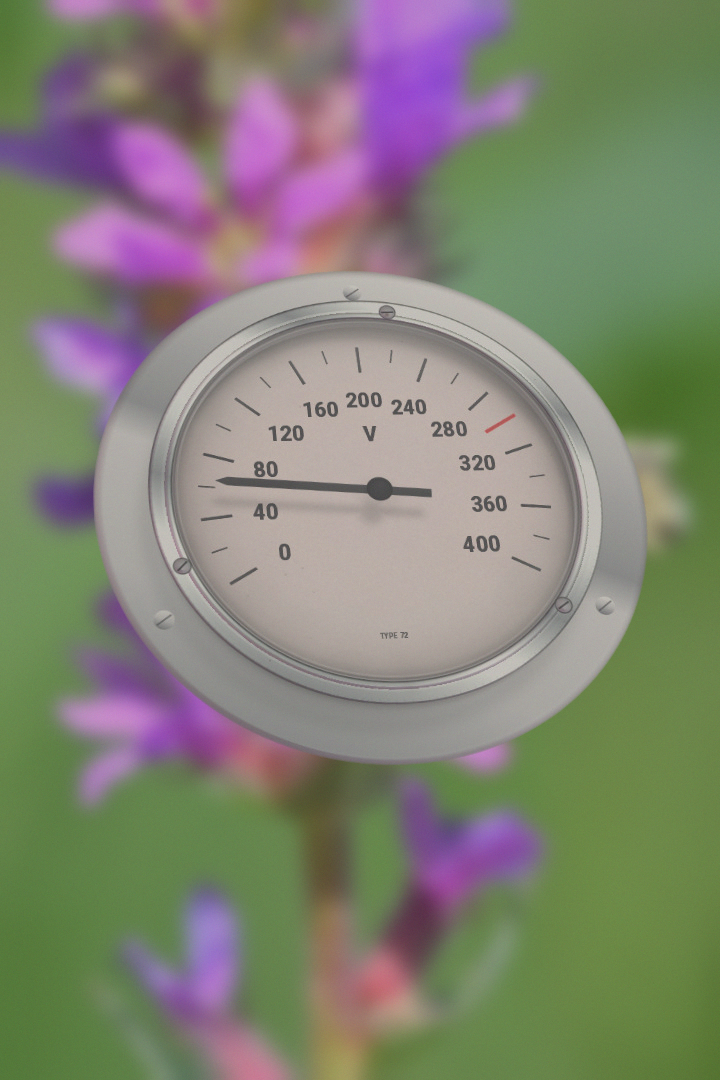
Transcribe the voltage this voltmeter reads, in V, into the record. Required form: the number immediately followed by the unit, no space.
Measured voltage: 60V
